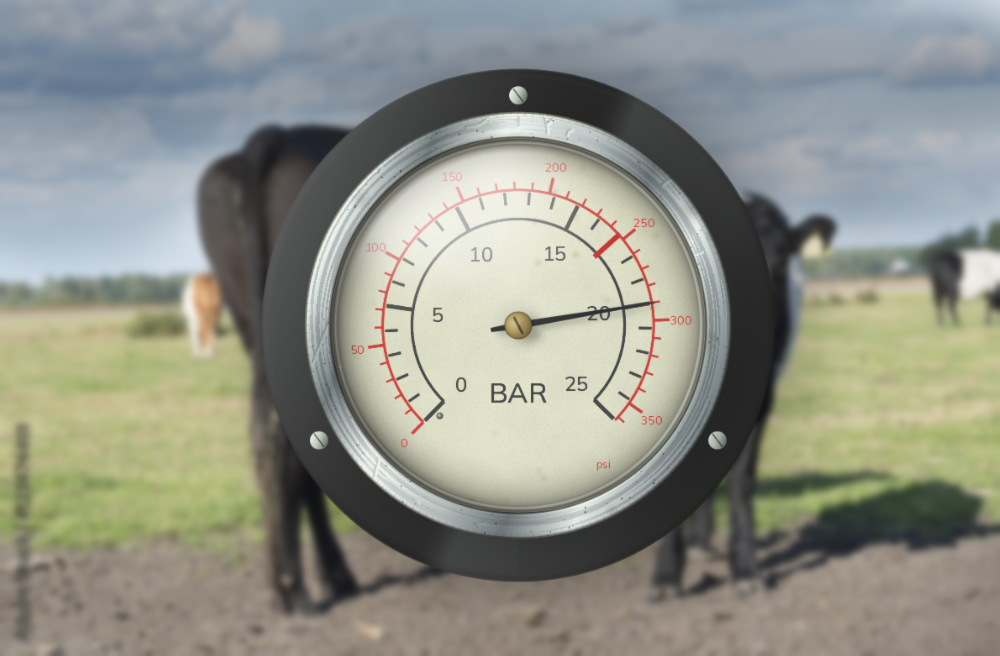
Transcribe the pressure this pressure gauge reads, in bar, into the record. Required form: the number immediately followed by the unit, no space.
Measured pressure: 20bar
